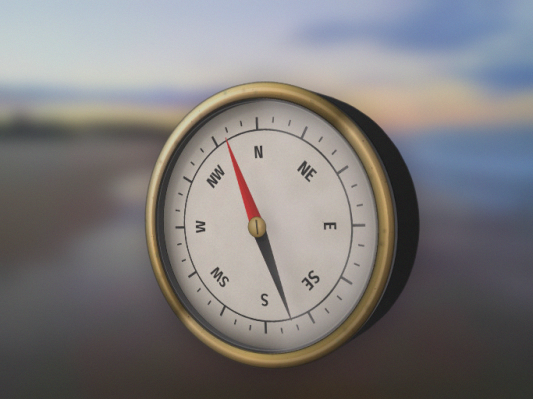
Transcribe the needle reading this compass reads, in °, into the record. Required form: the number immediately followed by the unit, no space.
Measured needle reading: 340°
